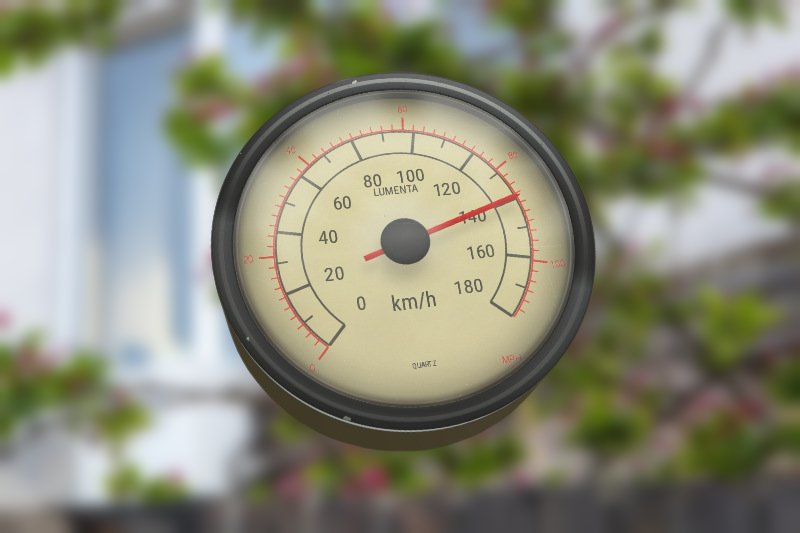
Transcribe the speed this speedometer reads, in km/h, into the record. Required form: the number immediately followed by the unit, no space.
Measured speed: 140km/h
